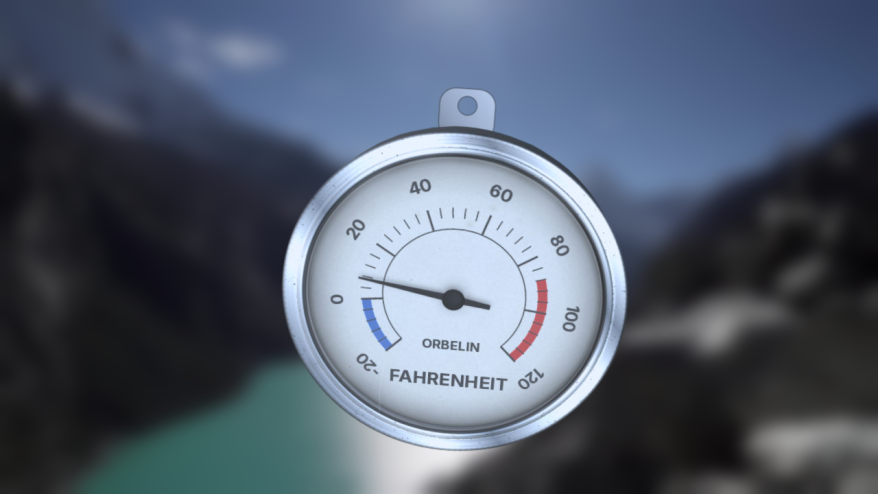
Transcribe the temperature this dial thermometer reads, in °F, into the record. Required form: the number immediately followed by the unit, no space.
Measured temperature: 8°F
